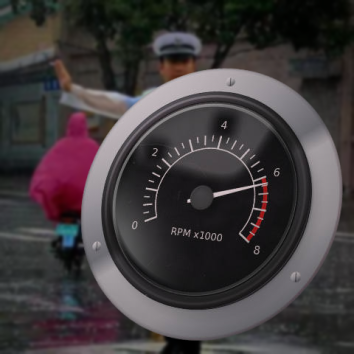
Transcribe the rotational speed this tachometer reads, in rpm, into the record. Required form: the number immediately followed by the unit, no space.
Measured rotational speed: 6250rpm
